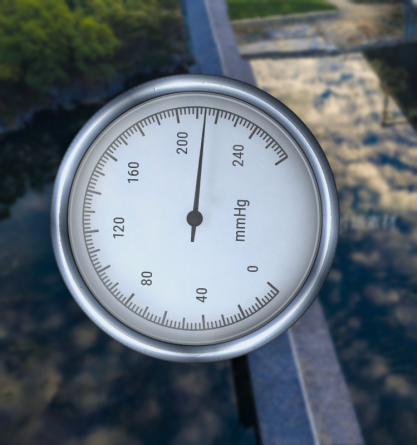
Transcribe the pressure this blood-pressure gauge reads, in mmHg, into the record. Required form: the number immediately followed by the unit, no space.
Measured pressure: 214mmHg
